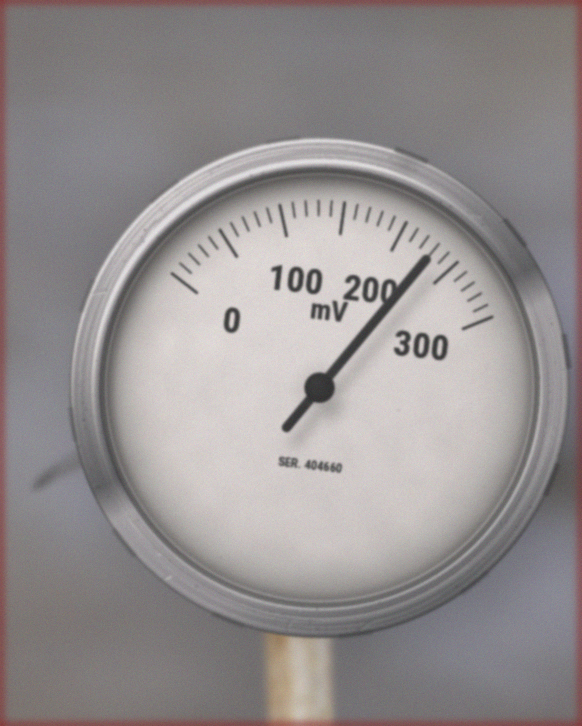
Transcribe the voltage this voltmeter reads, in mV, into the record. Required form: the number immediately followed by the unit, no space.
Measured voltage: 230mV
